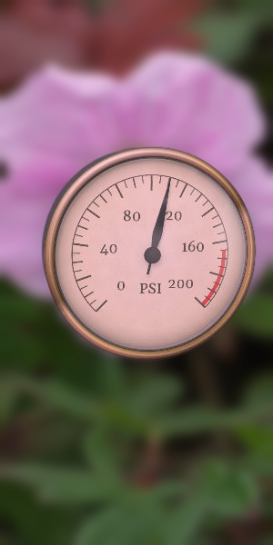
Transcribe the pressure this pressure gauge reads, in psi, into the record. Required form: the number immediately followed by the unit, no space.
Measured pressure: 110psi
